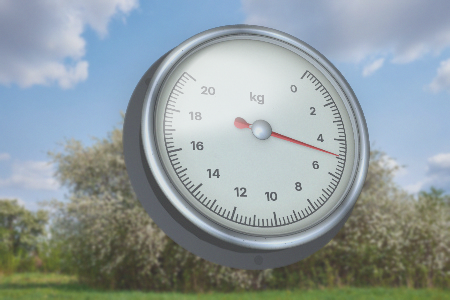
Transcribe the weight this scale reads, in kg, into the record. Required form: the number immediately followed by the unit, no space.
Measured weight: 5kg
